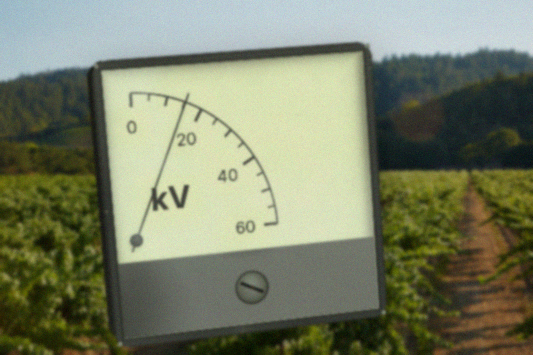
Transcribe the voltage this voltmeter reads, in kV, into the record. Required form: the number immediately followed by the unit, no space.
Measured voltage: 15kV
